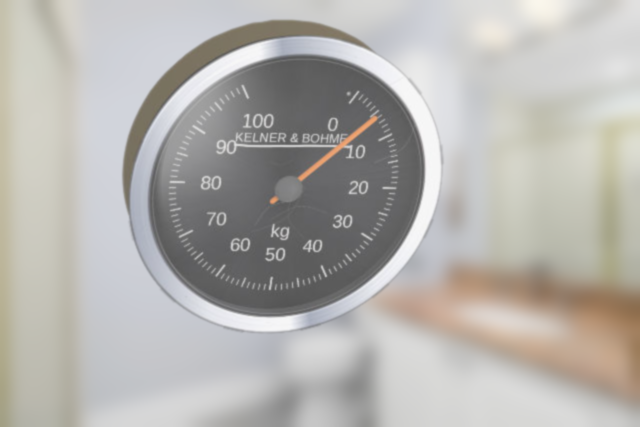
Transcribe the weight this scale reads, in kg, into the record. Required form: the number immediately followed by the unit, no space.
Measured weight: 5kg
